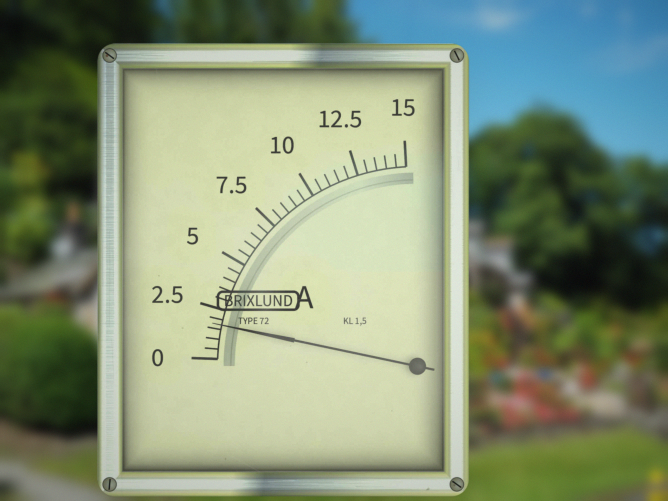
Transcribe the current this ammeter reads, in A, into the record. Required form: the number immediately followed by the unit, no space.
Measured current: 1.75A
